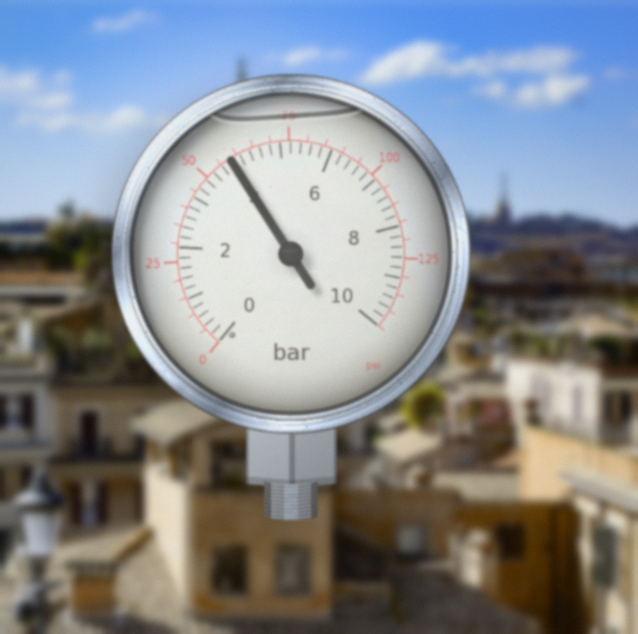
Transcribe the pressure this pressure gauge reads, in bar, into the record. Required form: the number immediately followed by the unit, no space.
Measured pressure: 4bar
